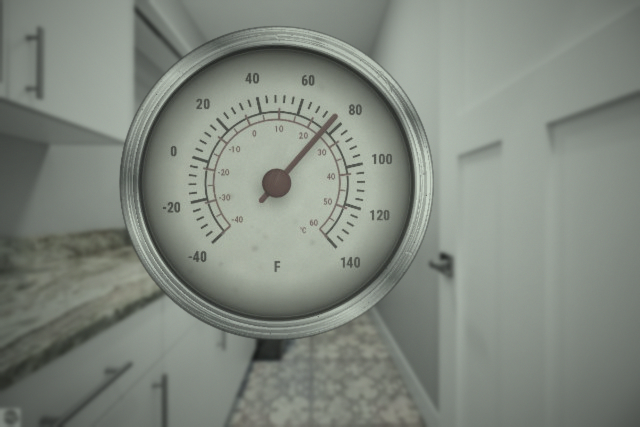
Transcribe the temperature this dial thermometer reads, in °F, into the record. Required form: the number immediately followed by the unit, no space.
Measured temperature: 76°F
